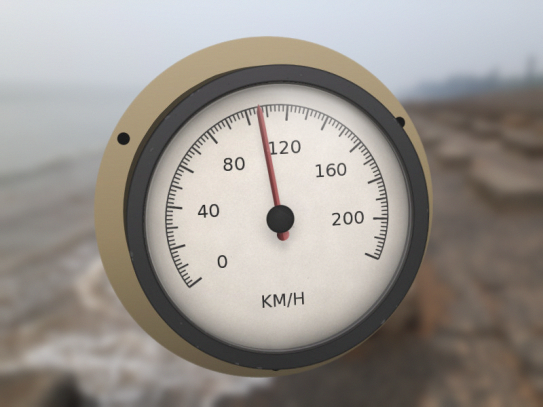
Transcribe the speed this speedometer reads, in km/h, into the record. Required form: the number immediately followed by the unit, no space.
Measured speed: 106km/h
